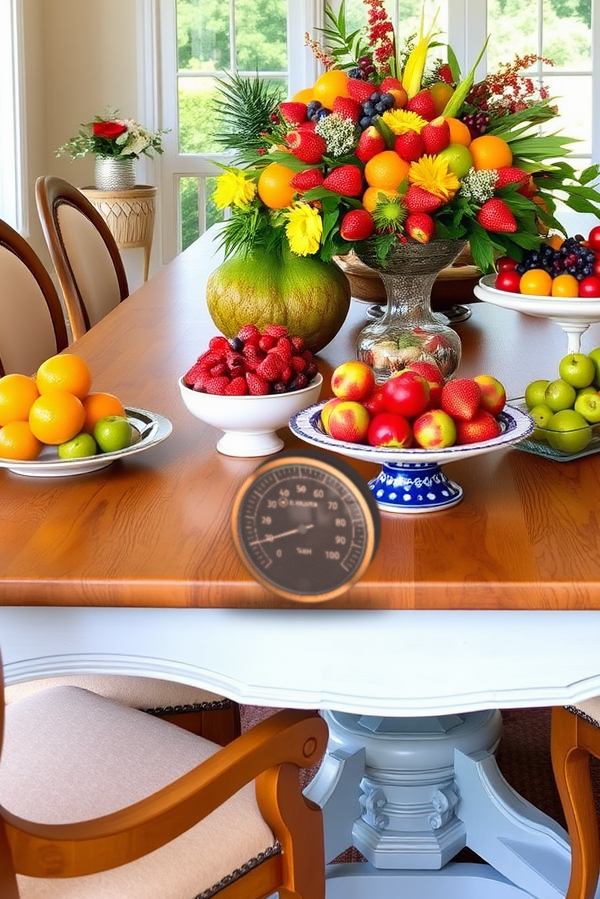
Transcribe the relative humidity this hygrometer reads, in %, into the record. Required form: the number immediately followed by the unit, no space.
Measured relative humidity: 10%
